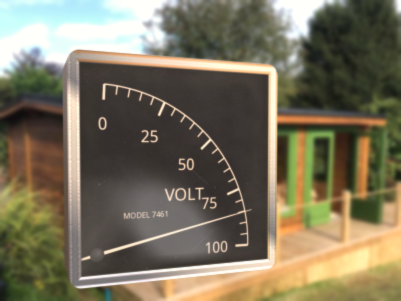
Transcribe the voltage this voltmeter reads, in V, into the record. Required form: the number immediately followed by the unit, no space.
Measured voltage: 85V
